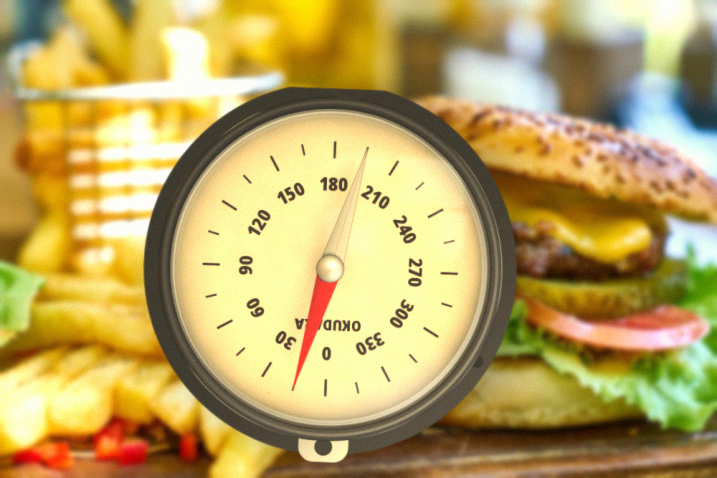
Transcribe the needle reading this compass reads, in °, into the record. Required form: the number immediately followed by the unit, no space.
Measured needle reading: 15°
